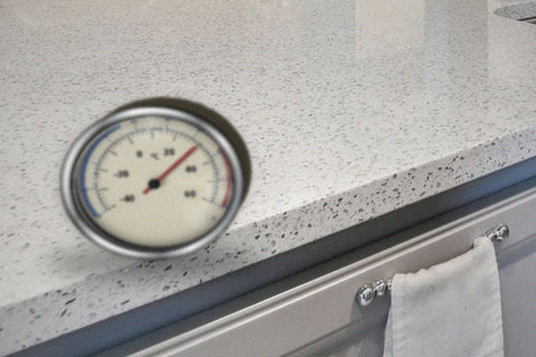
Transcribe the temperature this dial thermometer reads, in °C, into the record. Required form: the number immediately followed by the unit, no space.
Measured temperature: 30°C
